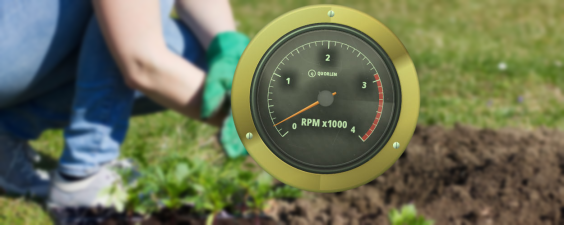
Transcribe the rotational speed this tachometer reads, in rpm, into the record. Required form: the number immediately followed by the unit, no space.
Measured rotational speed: 200rpm
